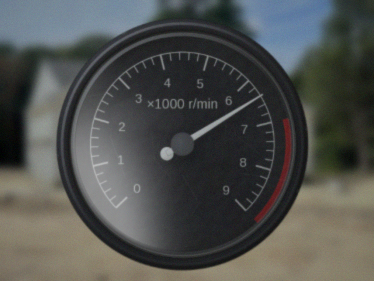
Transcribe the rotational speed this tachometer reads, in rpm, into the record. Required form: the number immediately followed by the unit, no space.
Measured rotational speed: 6400rpm
